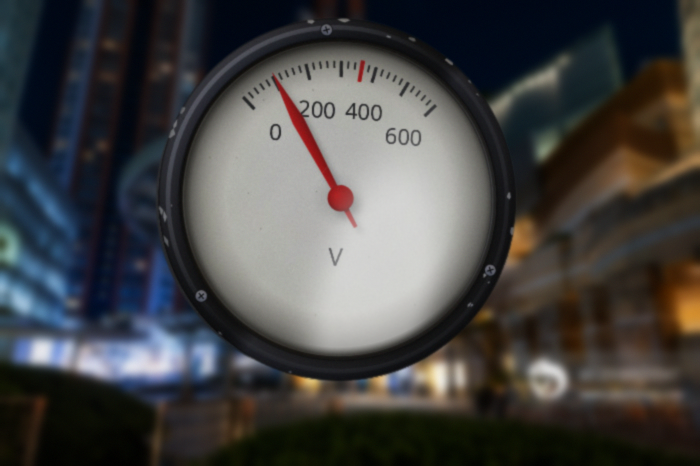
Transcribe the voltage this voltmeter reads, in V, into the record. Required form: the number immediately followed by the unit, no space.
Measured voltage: 100V
